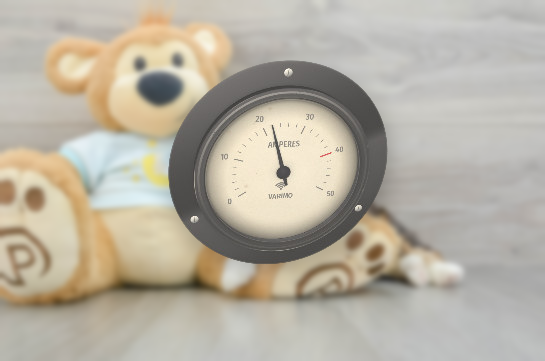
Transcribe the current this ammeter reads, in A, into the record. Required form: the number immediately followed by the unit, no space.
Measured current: 22A
